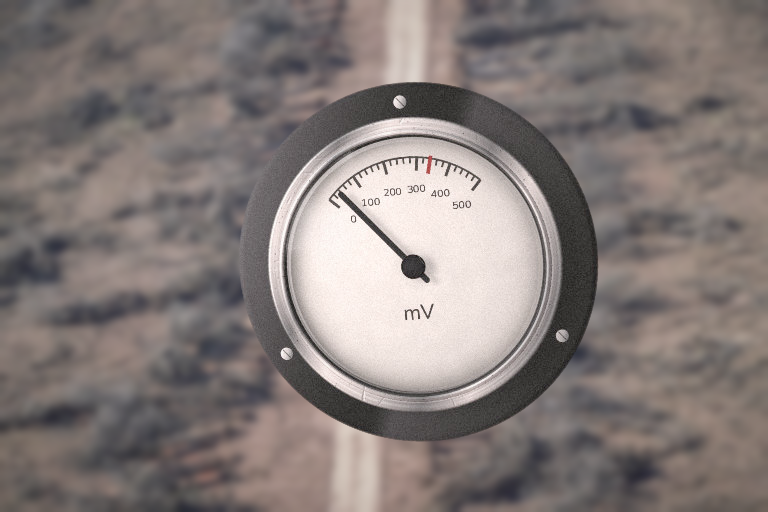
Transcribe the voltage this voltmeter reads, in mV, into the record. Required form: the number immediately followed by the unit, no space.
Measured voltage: 40mV
